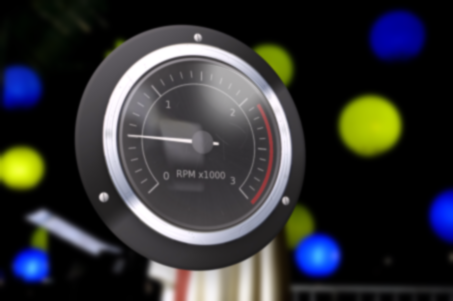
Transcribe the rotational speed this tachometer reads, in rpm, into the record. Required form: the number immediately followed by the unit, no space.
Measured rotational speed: 500rpm
